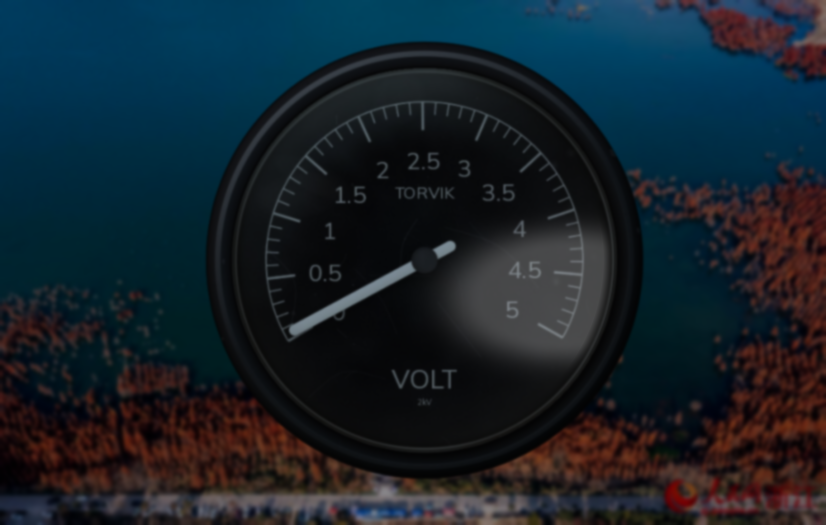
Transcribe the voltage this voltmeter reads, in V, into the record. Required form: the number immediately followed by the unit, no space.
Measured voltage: 0.05V
